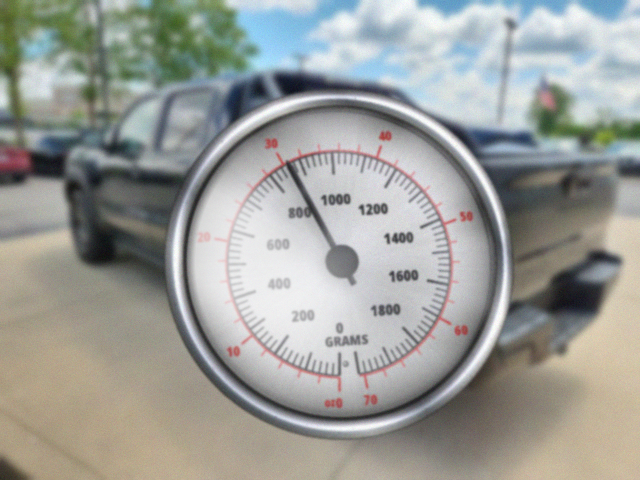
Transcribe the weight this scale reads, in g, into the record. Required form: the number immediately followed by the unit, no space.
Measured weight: 860g
